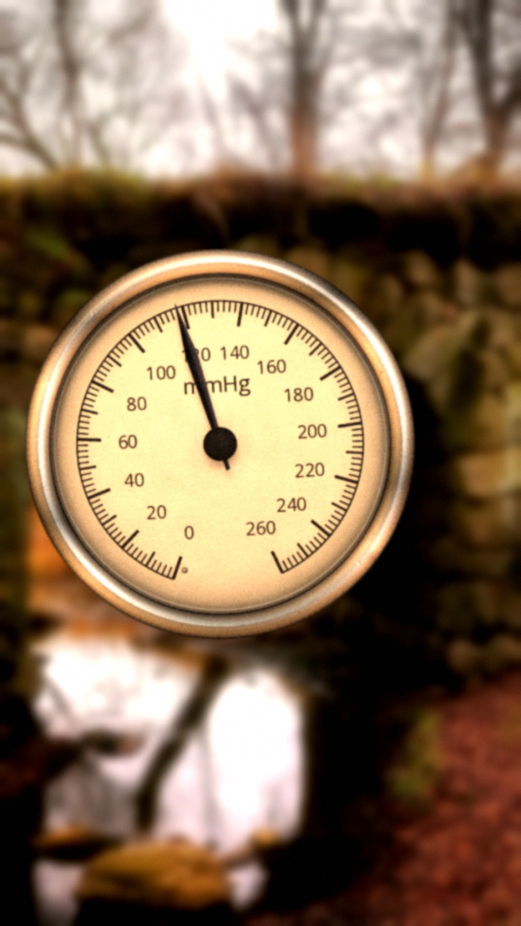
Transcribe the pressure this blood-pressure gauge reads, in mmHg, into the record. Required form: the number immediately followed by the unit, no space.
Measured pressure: 118mmHg
